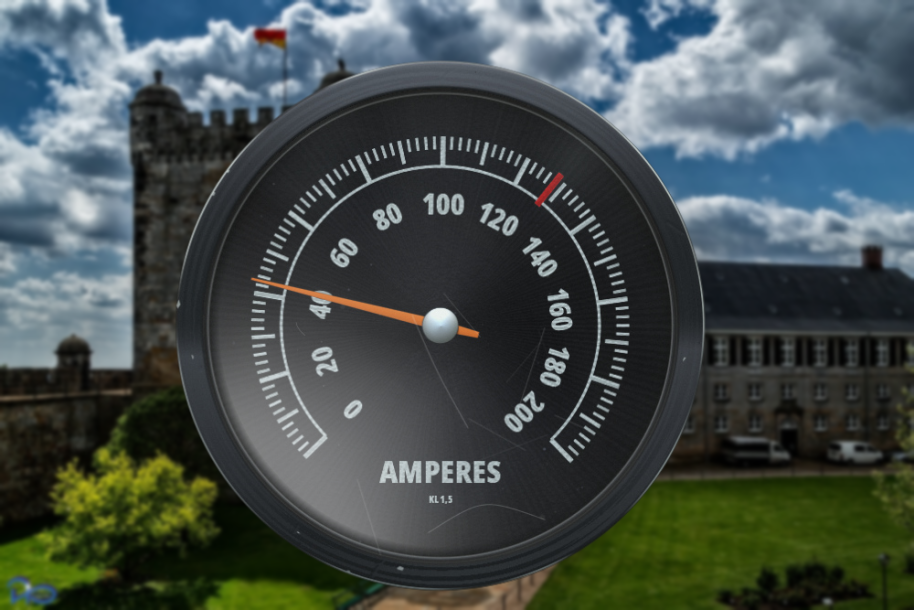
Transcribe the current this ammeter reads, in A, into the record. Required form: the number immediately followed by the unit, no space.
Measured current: 43A
